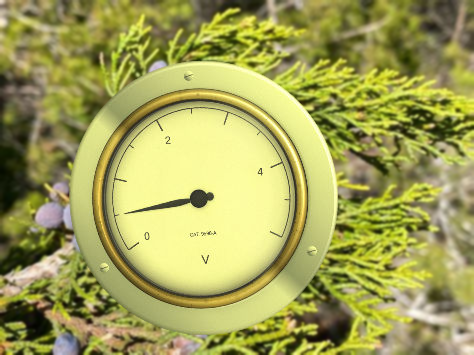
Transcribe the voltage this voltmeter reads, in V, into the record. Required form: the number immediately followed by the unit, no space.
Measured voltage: 0.5V
